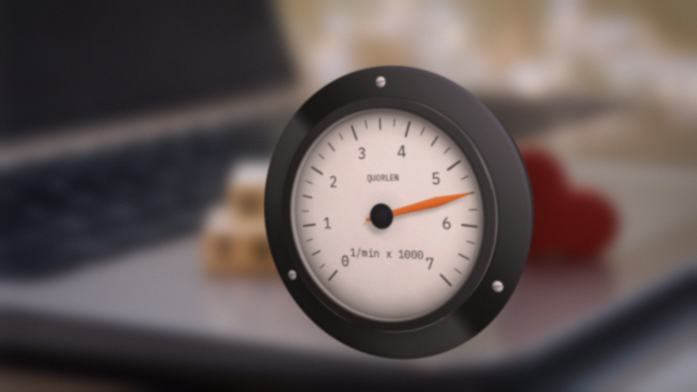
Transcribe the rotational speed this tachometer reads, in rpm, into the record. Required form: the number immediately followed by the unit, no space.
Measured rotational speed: 5500rpm
